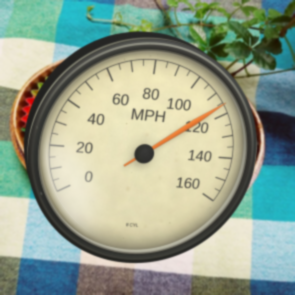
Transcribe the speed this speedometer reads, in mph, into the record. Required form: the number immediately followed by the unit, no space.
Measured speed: 115mph
